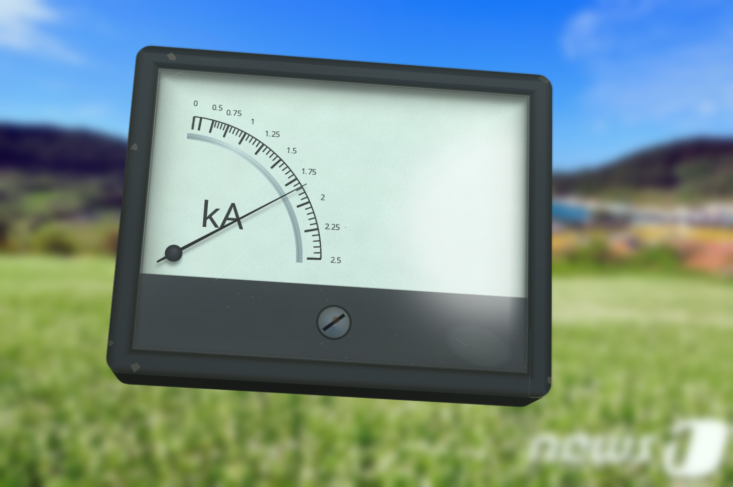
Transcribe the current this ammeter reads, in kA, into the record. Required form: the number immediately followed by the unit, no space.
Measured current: 1.85kA
